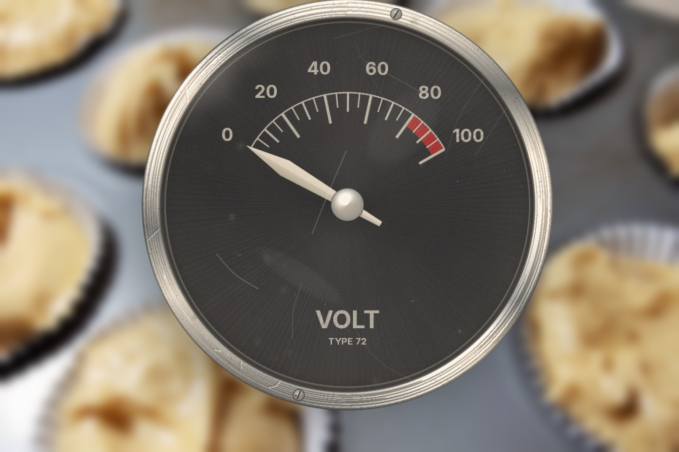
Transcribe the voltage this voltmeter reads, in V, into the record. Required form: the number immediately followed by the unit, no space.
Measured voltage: 0V
